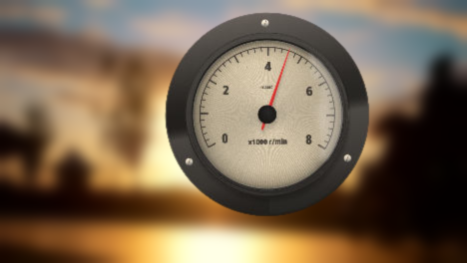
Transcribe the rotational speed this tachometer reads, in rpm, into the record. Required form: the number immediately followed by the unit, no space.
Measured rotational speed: 4600rpm
